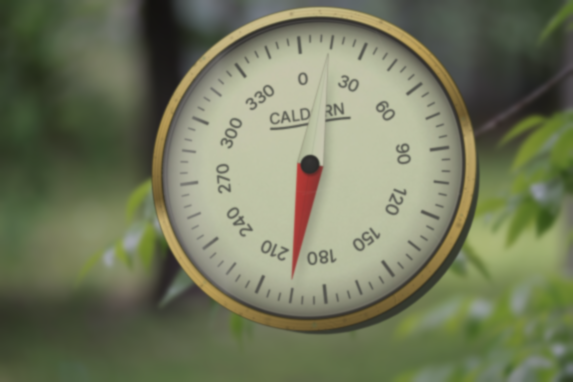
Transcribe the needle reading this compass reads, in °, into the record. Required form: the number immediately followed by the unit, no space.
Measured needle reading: 195°
